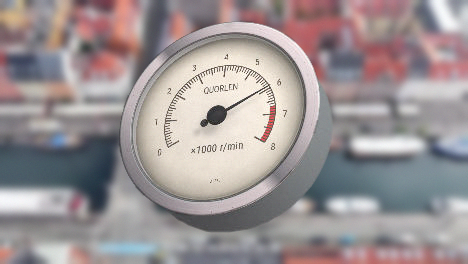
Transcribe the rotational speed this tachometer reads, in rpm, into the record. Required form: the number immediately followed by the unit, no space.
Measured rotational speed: 6000rpm
